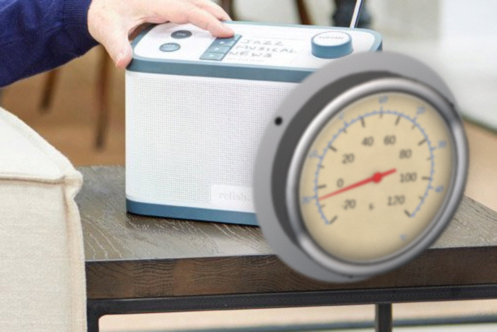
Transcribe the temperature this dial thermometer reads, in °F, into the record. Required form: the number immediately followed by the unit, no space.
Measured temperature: -5°F
